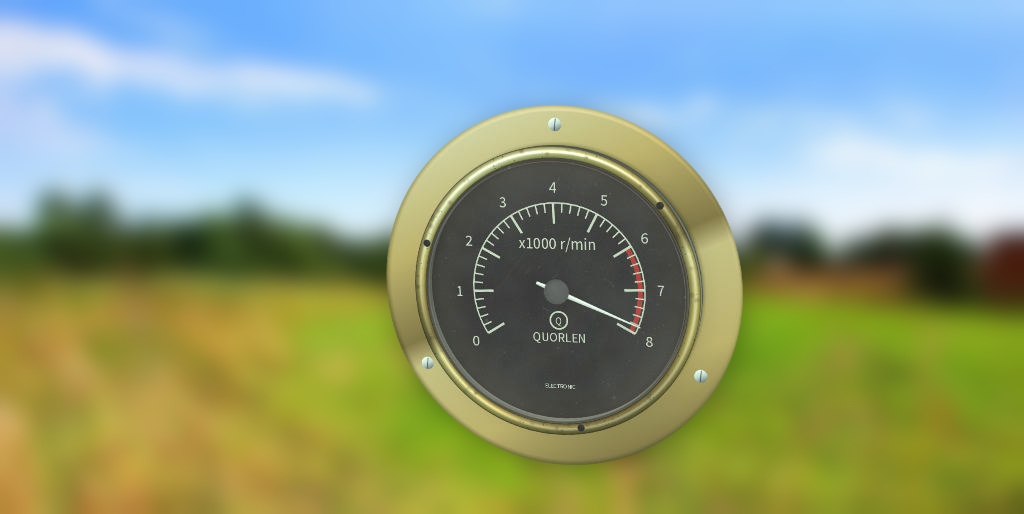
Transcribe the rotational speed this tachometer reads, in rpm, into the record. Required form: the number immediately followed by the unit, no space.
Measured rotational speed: 7800rpm
